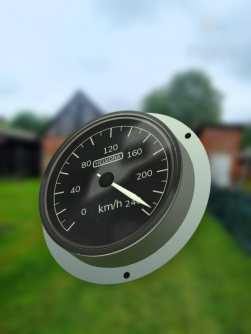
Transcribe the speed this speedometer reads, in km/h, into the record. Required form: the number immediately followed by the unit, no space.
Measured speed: 235km/h
